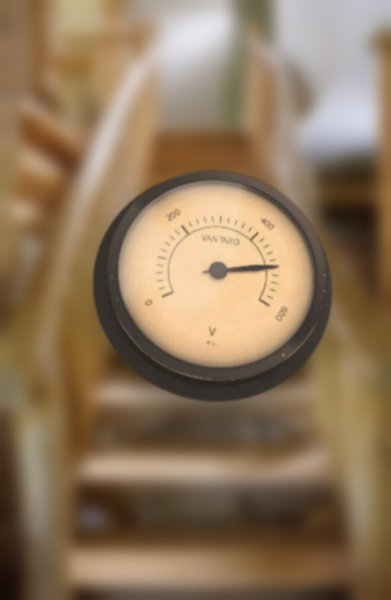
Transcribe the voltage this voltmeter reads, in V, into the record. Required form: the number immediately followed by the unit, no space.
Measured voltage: 500V
